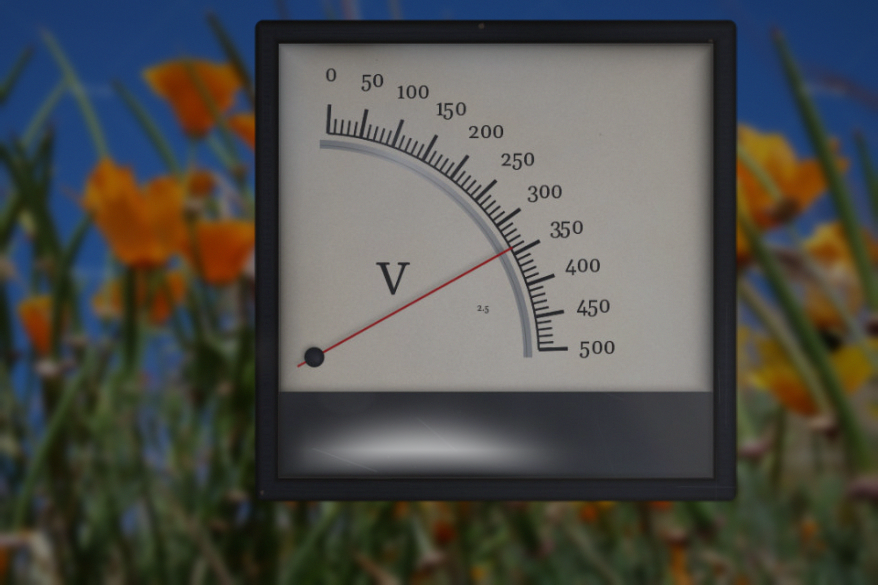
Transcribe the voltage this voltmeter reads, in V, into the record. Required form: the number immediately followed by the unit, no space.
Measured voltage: 340V
